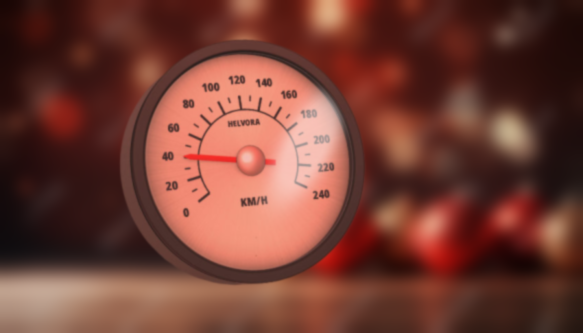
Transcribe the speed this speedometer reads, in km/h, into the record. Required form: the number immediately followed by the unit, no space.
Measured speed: 40km/h
